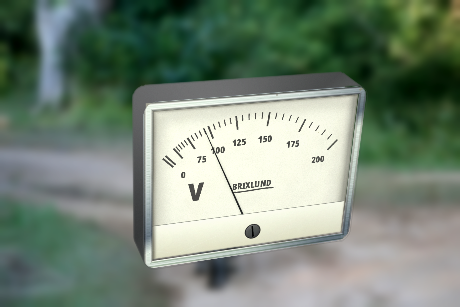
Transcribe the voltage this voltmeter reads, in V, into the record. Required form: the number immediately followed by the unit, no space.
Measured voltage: 95V
